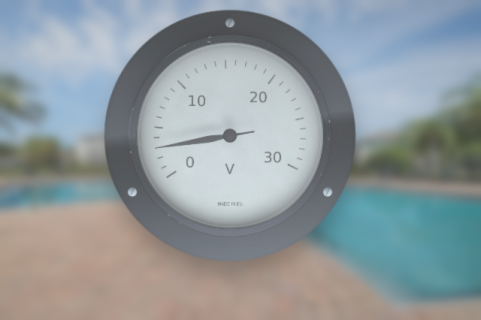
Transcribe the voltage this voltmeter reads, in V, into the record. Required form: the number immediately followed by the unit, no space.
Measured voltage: 3V
